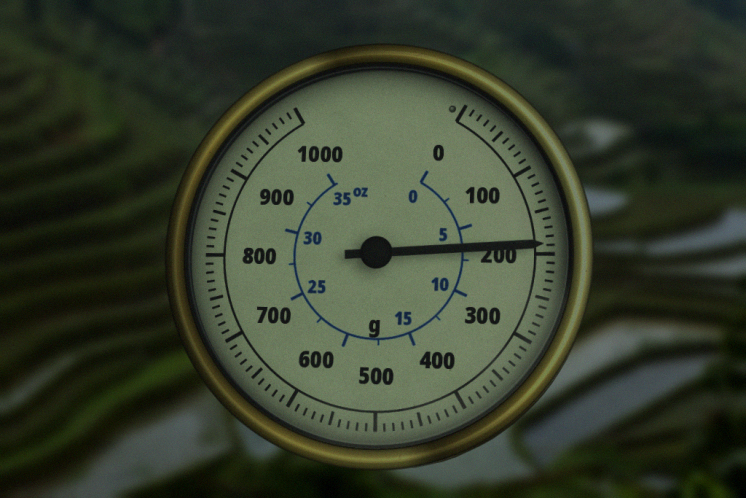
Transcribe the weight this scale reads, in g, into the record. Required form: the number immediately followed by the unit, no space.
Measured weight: 190g
